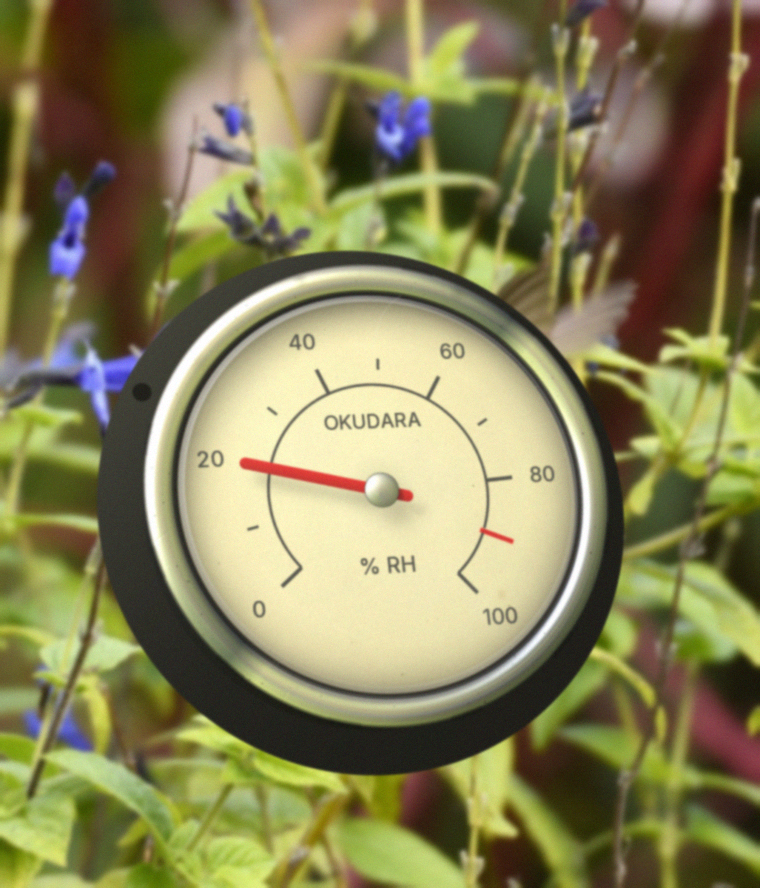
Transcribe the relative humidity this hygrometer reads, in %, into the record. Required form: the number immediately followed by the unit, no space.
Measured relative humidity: 20%
